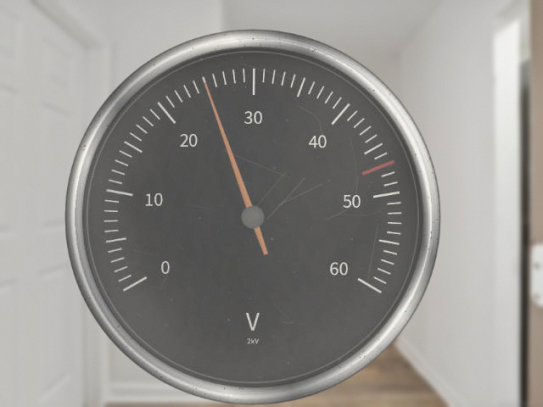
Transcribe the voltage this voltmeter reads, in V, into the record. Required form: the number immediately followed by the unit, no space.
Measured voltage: 25V
